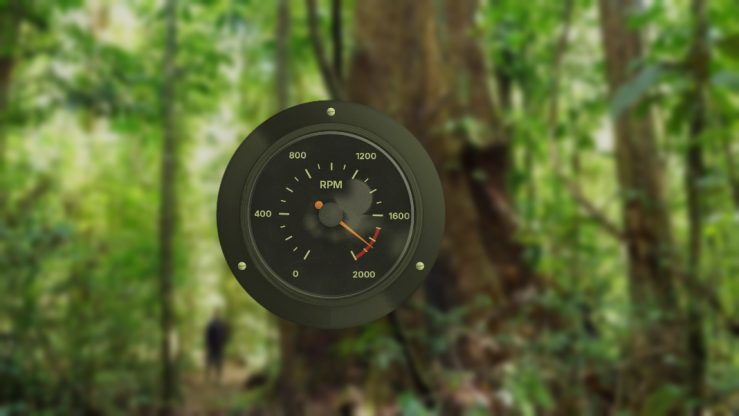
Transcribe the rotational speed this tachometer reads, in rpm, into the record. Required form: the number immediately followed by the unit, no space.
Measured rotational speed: 1850rpm
